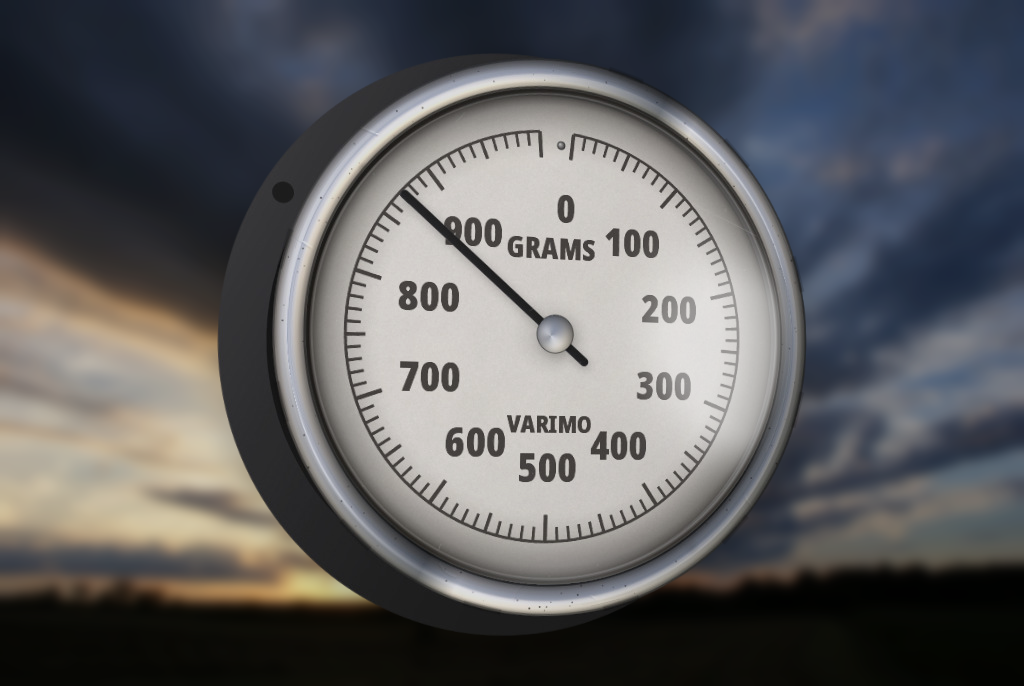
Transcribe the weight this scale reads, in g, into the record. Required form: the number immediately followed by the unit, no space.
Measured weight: 870g
